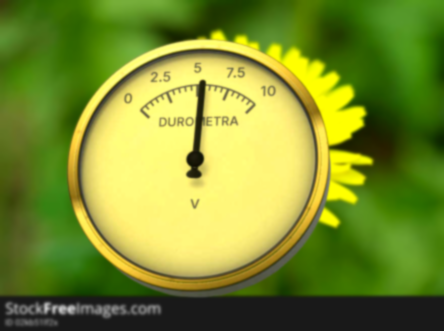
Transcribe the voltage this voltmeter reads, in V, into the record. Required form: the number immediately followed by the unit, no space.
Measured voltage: 5.5V
